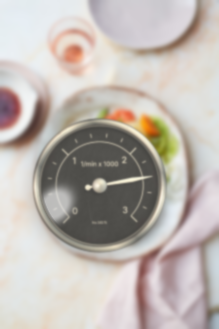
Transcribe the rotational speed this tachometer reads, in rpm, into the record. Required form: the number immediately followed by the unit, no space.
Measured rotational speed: 2400rpm
